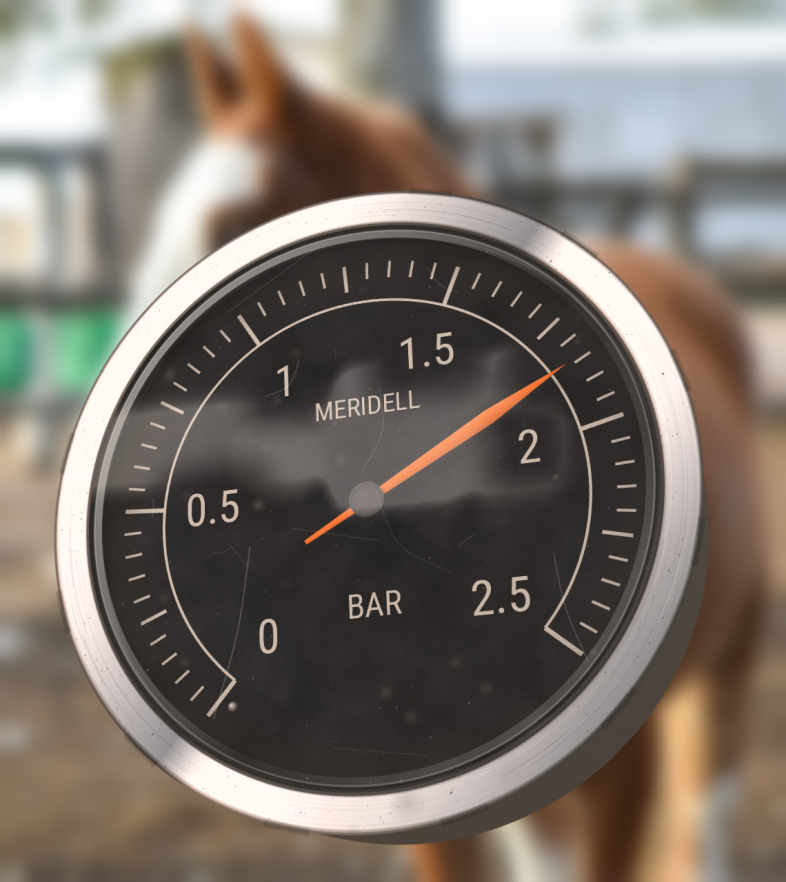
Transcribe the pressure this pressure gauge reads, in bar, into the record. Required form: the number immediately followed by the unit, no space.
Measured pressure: 1.85bar
